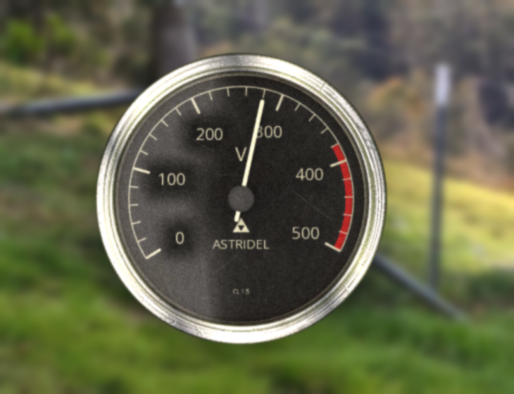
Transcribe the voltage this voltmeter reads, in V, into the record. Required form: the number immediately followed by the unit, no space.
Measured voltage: 280V
